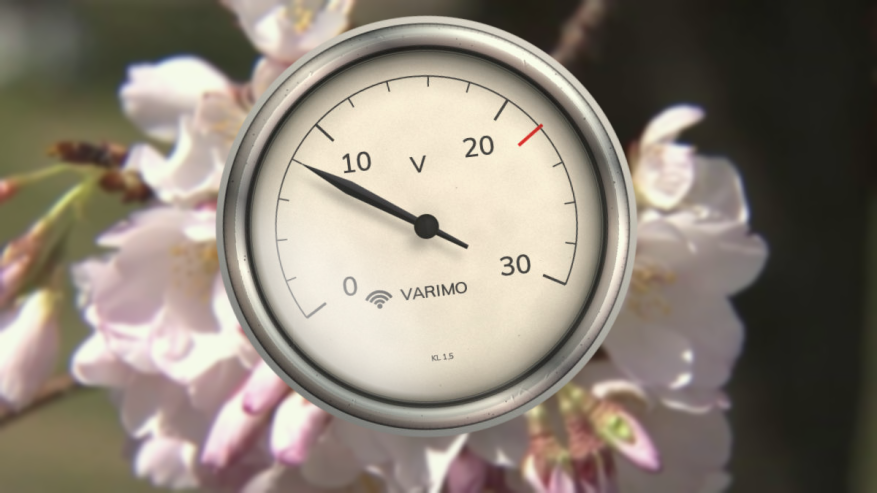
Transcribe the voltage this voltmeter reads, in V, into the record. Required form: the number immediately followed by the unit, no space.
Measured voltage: 8V
